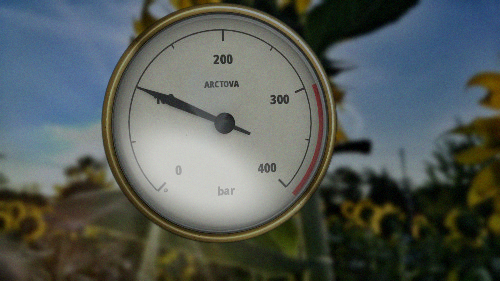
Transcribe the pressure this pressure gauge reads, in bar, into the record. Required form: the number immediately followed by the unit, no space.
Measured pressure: 100bar
